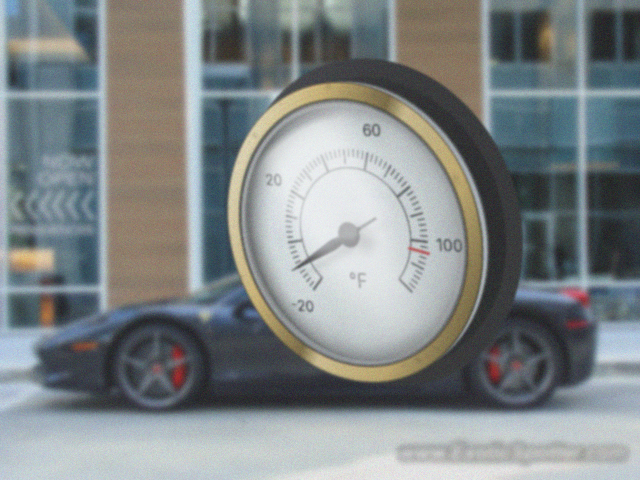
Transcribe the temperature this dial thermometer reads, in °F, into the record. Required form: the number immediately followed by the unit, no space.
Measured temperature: -10°F
